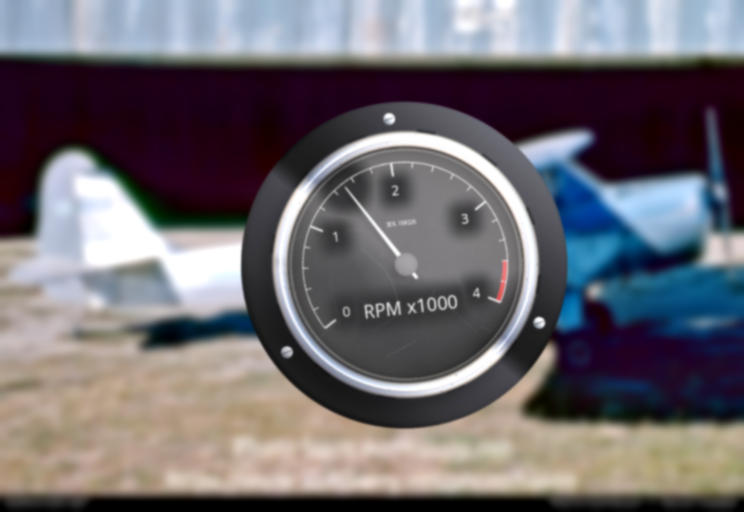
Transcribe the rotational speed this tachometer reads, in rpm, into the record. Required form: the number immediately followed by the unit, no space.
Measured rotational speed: 1500rpm
